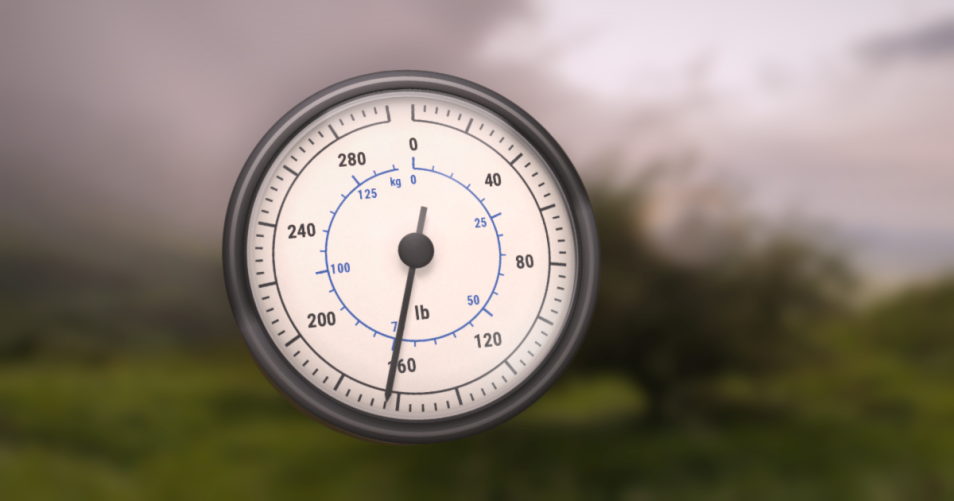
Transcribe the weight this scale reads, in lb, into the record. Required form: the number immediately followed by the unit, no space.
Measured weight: 164lb
